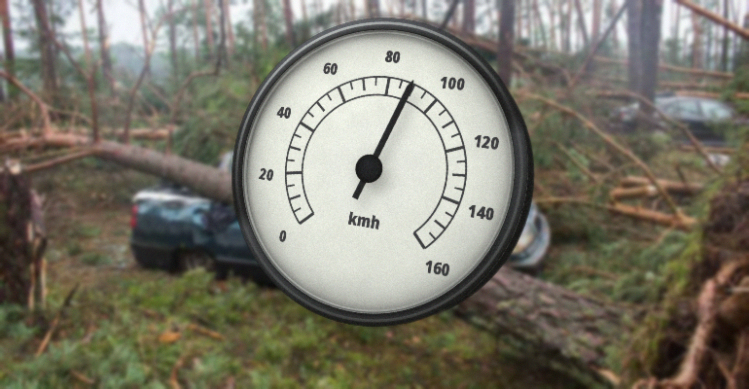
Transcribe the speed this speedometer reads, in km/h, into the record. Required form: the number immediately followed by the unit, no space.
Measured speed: 90km/h
